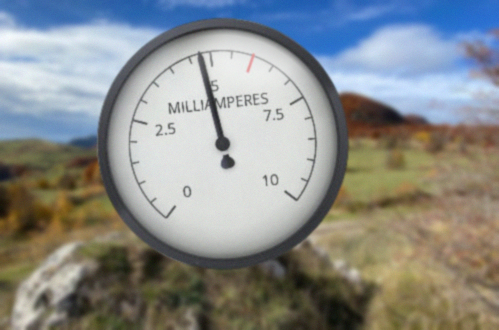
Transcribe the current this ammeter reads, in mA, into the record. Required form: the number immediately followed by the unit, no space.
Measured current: 4.75mA
